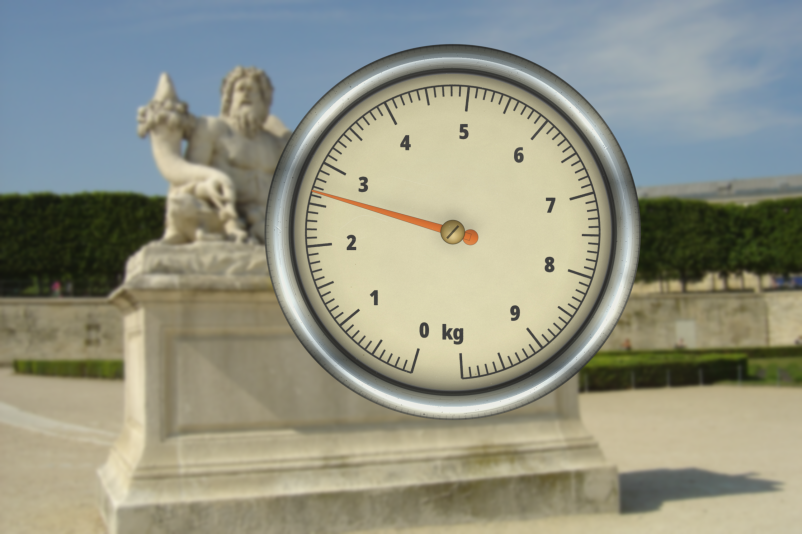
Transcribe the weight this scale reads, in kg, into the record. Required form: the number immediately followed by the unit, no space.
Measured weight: 2.65kg
